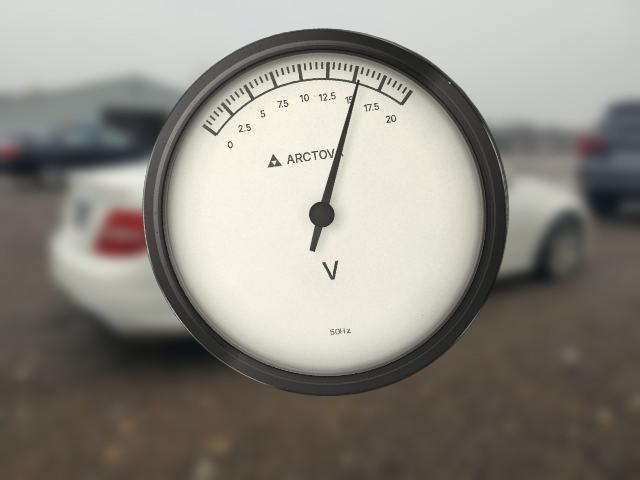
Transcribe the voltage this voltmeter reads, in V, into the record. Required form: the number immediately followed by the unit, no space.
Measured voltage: 15.5V
